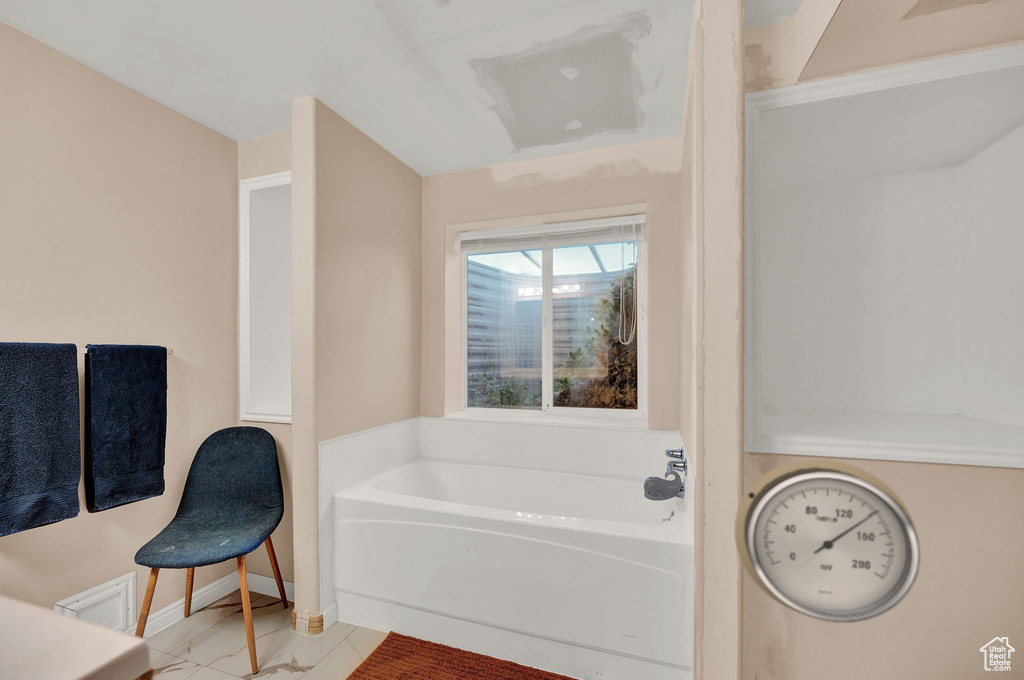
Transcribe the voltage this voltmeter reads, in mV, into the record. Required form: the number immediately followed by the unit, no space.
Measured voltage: 140mV
